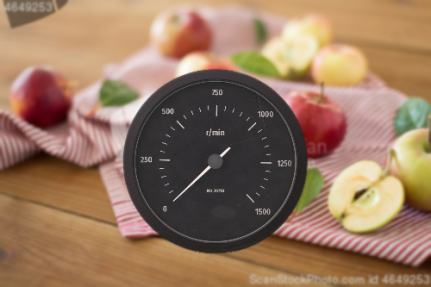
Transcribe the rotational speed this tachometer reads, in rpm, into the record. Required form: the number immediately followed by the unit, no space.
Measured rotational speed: 0rpm
